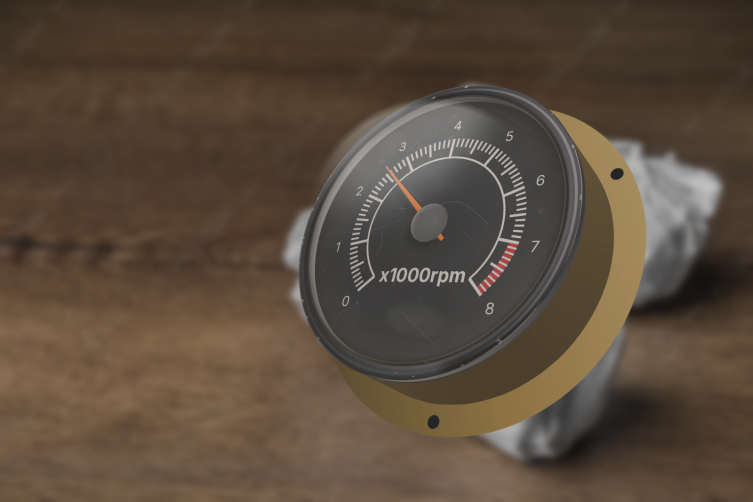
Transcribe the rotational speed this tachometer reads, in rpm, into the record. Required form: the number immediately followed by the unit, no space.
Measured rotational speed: 2600rpm
